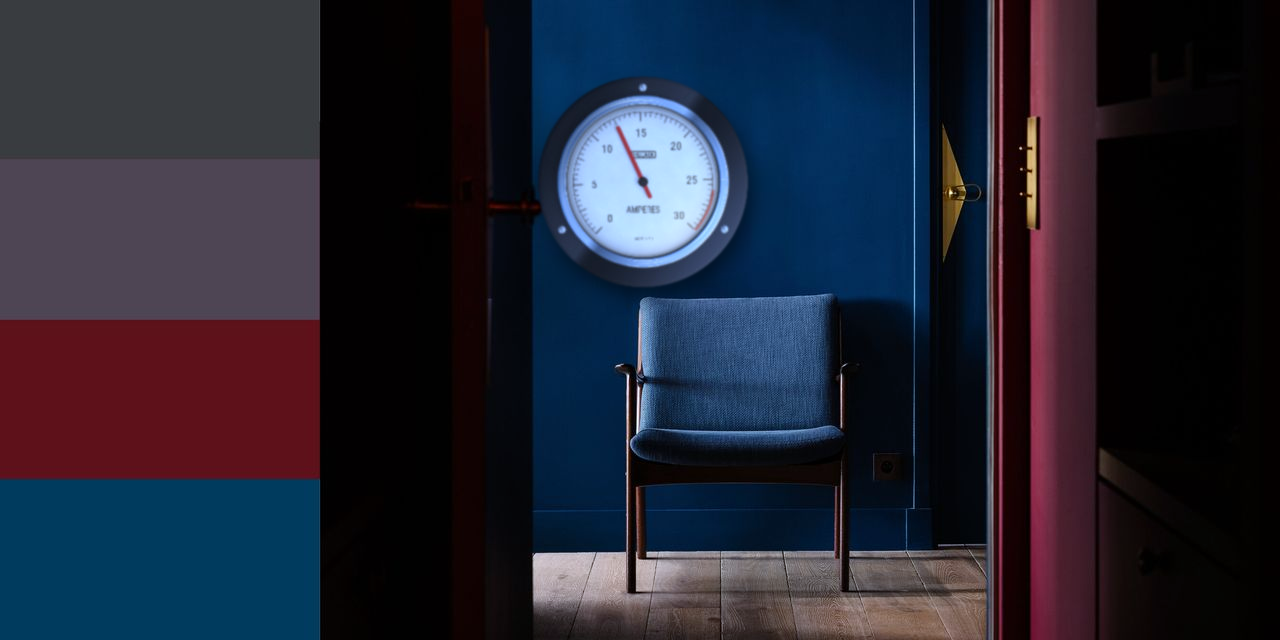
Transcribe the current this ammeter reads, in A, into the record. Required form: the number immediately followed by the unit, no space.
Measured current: 12.5A
